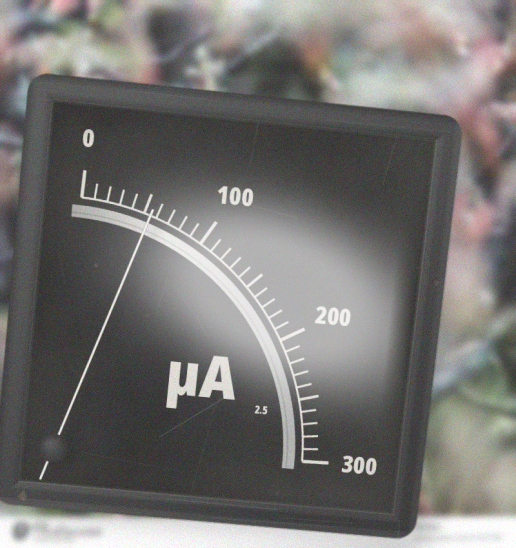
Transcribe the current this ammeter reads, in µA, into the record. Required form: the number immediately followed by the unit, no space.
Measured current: 55µA
